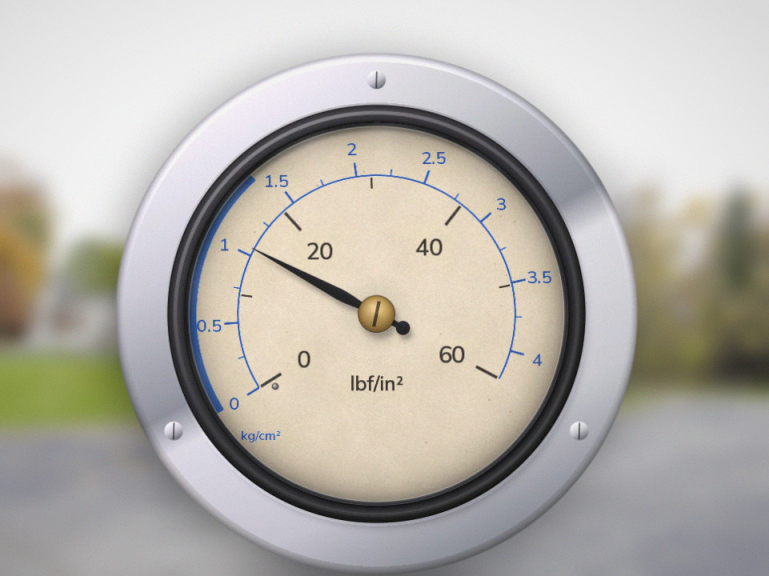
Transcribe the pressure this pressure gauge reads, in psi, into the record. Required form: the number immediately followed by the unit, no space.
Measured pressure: 15psi
